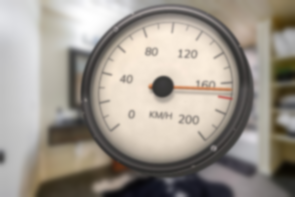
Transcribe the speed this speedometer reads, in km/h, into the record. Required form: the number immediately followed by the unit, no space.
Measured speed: 165km/h
